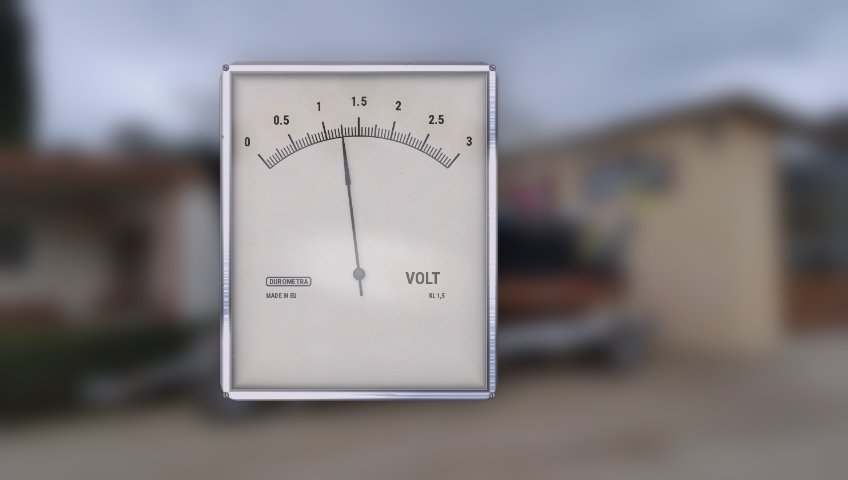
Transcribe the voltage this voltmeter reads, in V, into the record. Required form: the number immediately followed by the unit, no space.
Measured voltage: 1.25V
